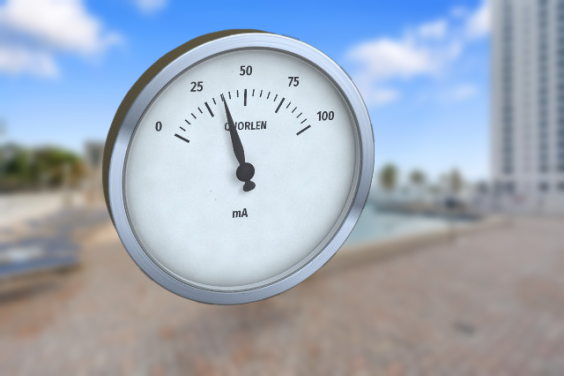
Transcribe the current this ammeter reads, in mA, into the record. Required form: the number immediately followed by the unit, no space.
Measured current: 35mA
